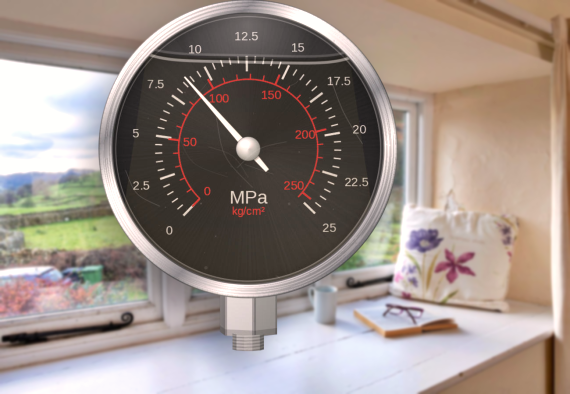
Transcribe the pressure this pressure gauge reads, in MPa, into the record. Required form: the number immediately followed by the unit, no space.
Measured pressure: 8.75MPa
